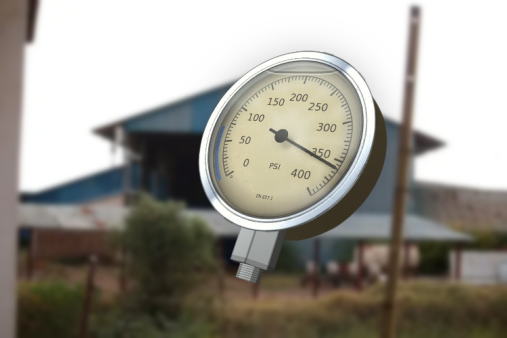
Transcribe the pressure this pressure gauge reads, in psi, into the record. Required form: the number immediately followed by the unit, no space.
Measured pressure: 360psi
